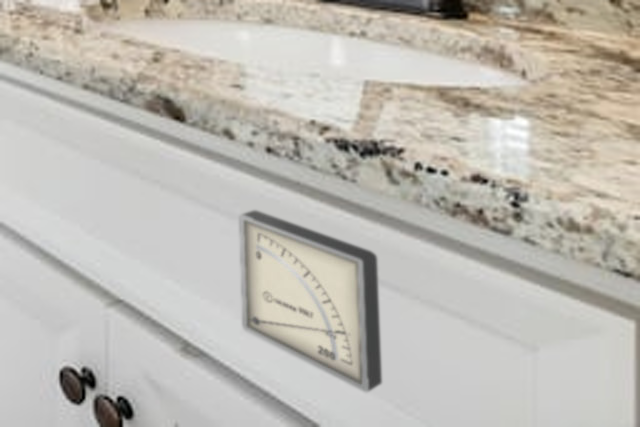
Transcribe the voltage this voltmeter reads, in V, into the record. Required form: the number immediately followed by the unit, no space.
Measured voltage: 160V
